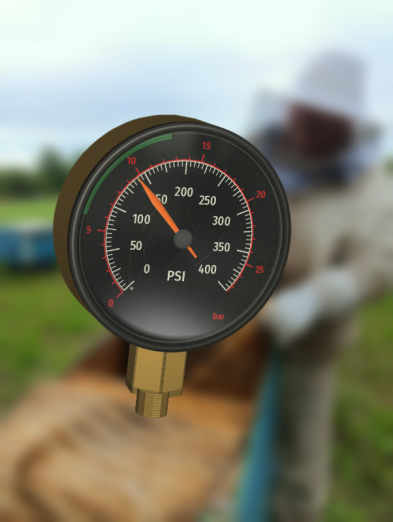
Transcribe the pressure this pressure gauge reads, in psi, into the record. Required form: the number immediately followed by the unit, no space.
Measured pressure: 140psi
